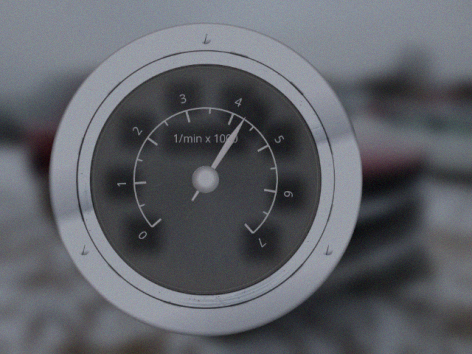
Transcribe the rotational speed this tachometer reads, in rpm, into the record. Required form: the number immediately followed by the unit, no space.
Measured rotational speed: 4250rpm
